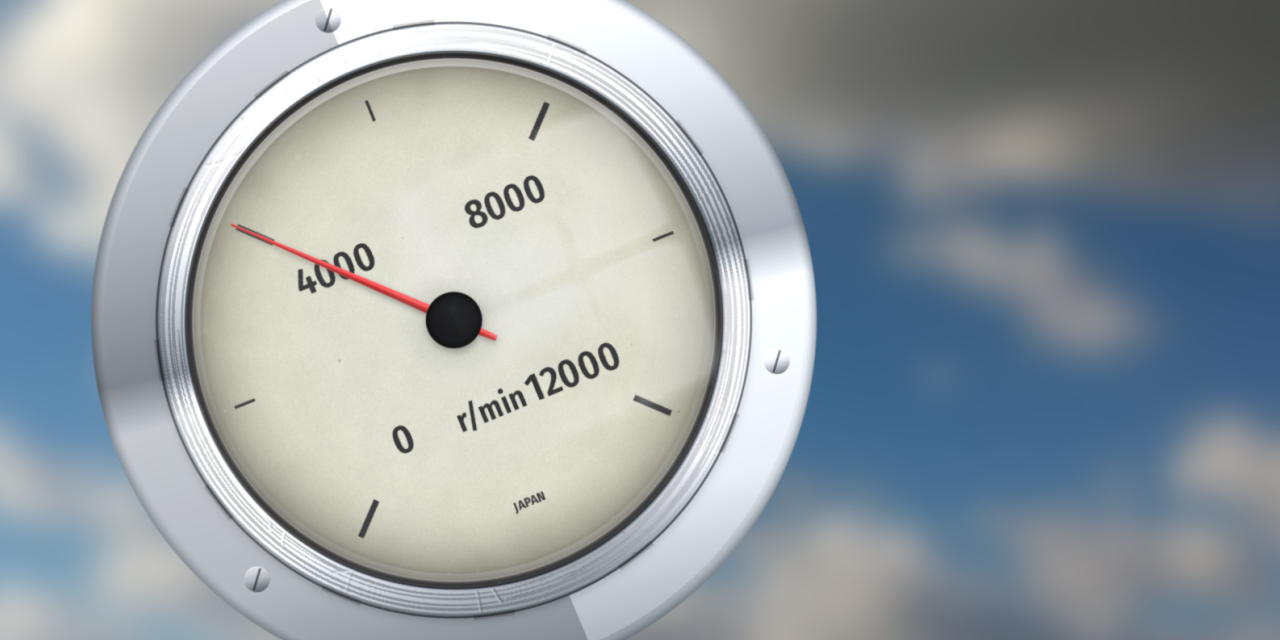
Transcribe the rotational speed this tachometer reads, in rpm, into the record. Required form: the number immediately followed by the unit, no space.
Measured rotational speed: 4000rpm
